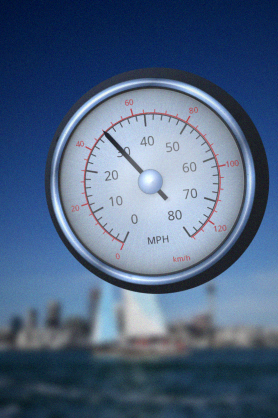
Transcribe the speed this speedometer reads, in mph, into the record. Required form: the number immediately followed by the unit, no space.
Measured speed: 30mph
